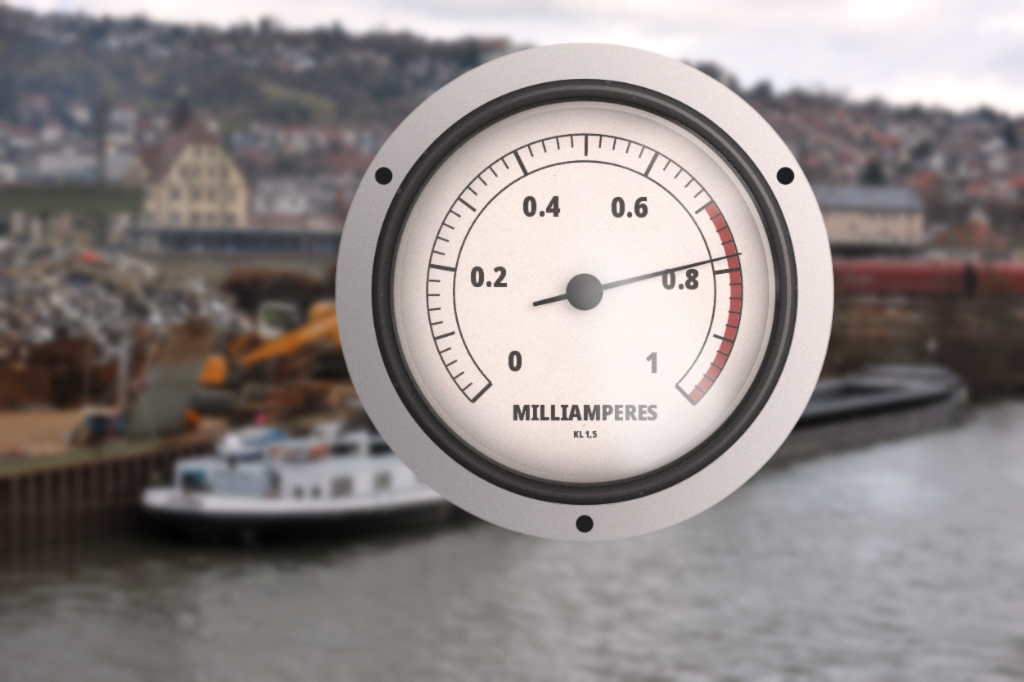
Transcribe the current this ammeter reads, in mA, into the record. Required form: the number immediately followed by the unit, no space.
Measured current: 0.78mA
